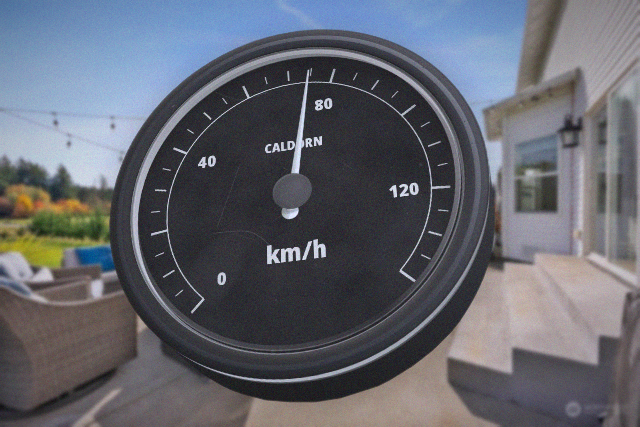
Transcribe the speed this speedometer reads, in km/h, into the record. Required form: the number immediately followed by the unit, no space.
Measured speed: 75km/h
